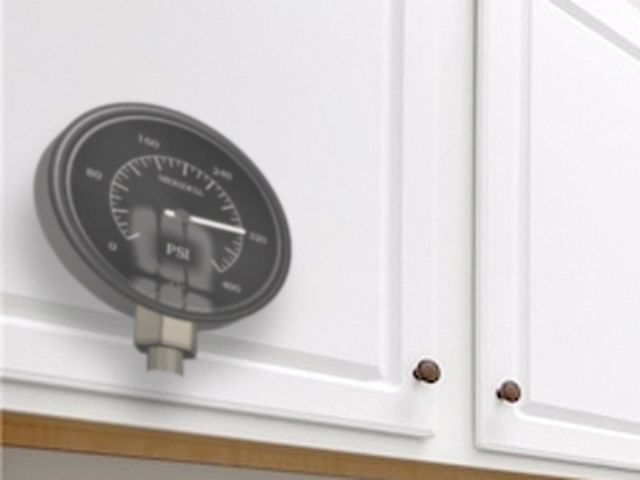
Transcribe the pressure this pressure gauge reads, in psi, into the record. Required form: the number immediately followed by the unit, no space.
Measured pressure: 320psi
